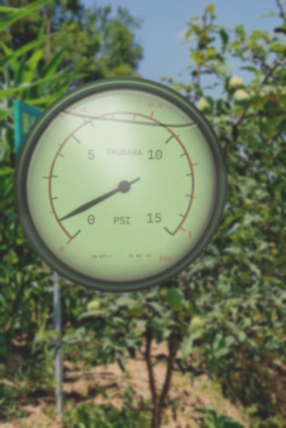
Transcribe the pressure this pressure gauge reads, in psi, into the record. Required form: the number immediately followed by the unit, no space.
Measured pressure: 1psi
